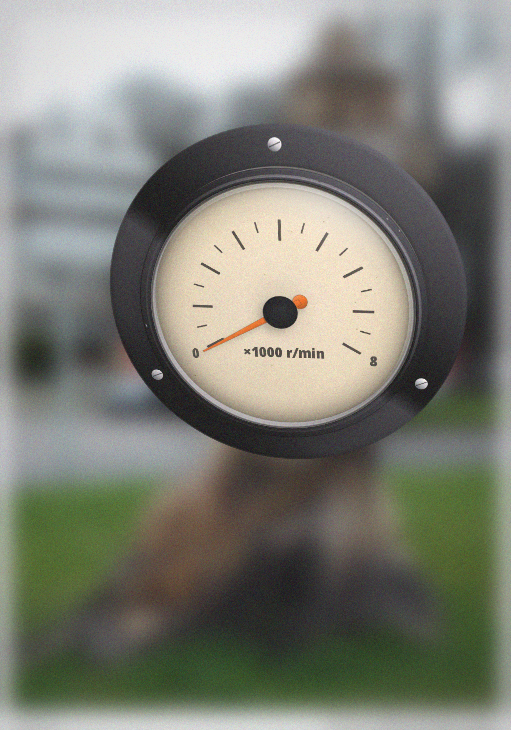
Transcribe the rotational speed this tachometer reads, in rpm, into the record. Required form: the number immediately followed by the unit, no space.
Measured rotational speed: 0rpm
